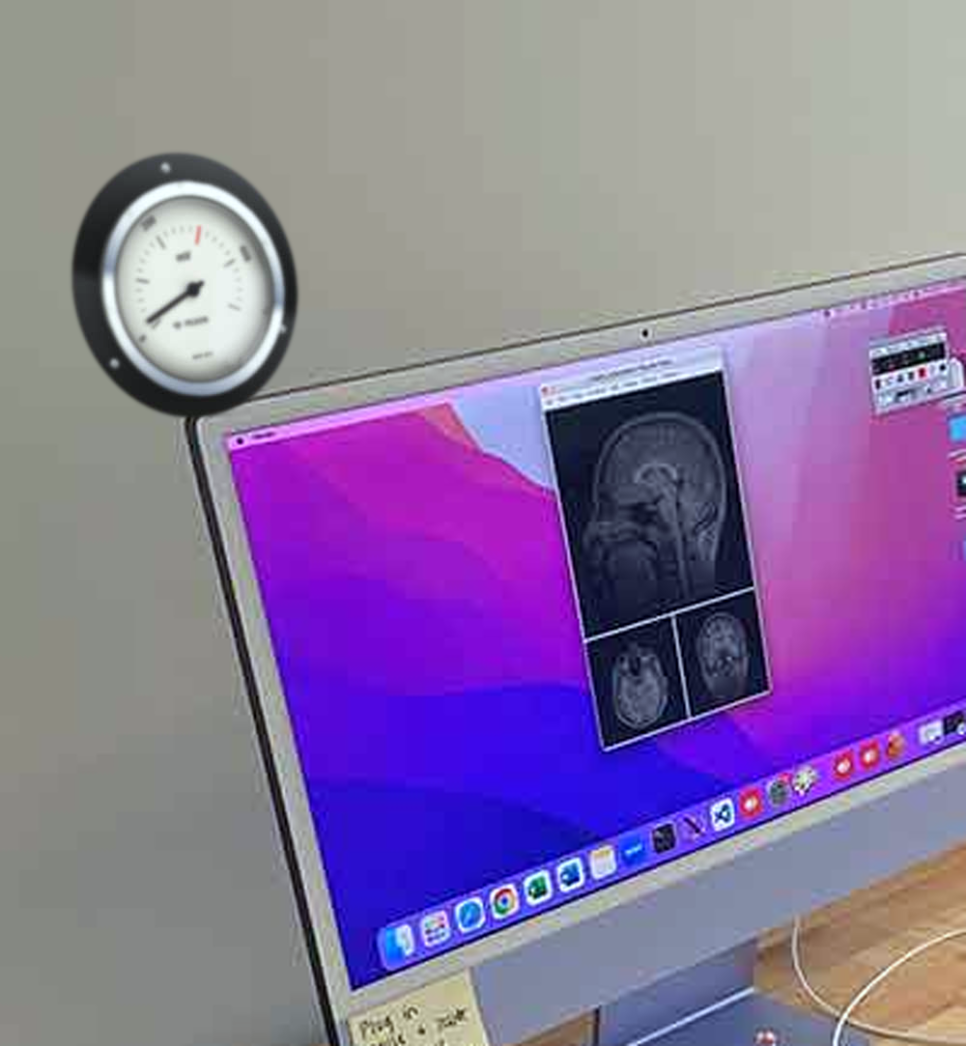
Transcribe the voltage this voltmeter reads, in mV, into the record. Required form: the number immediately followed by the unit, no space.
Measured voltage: 20mV
